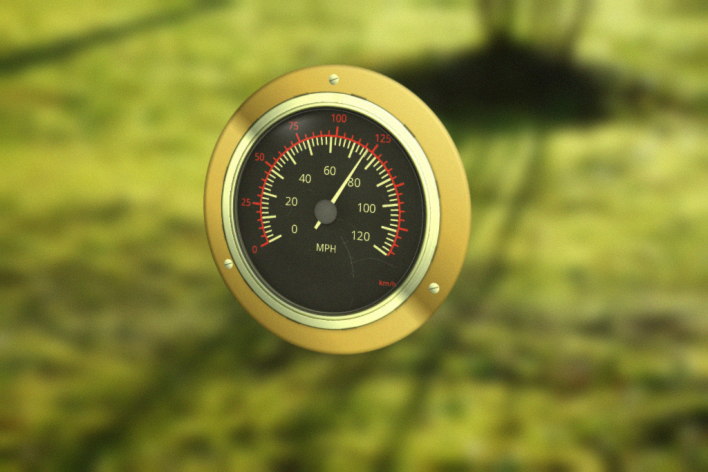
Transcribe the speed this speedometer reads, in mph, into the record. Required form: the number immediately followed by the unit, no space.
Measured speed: 76mph
